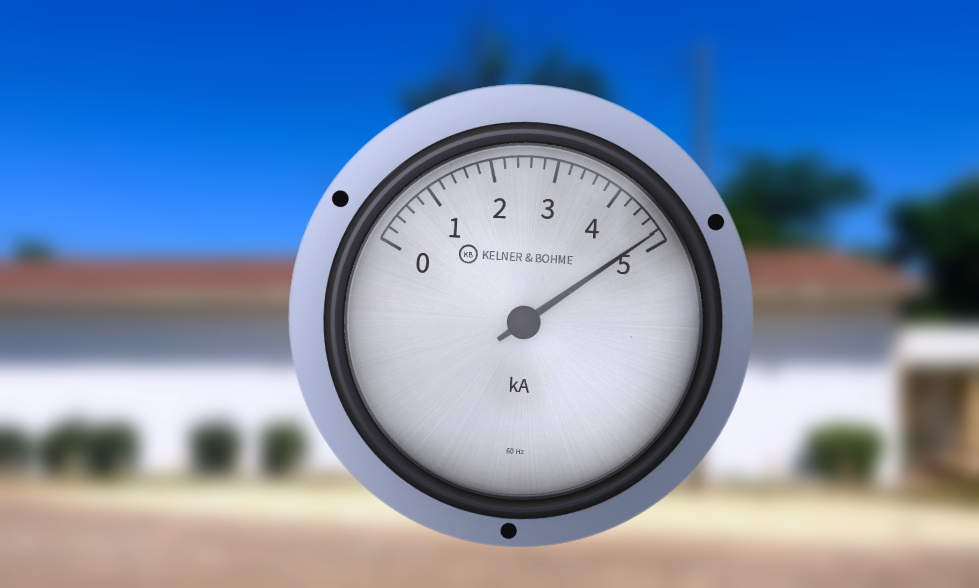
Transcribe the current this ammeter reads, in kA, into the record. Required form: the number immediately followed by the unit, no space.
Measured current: 4.8kA
